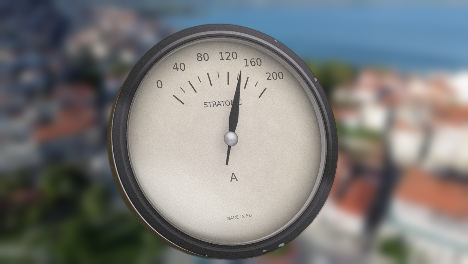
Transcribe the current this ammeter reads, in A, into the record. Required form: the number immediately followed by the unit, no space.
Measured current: 140A
